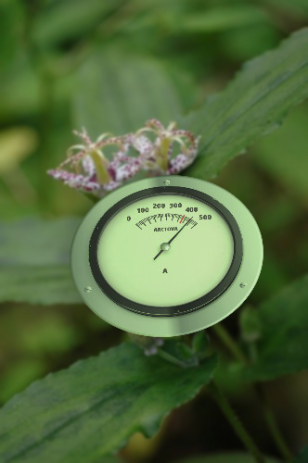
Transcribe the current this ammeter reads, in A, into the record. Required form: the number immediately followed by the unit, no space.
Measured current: 450A
